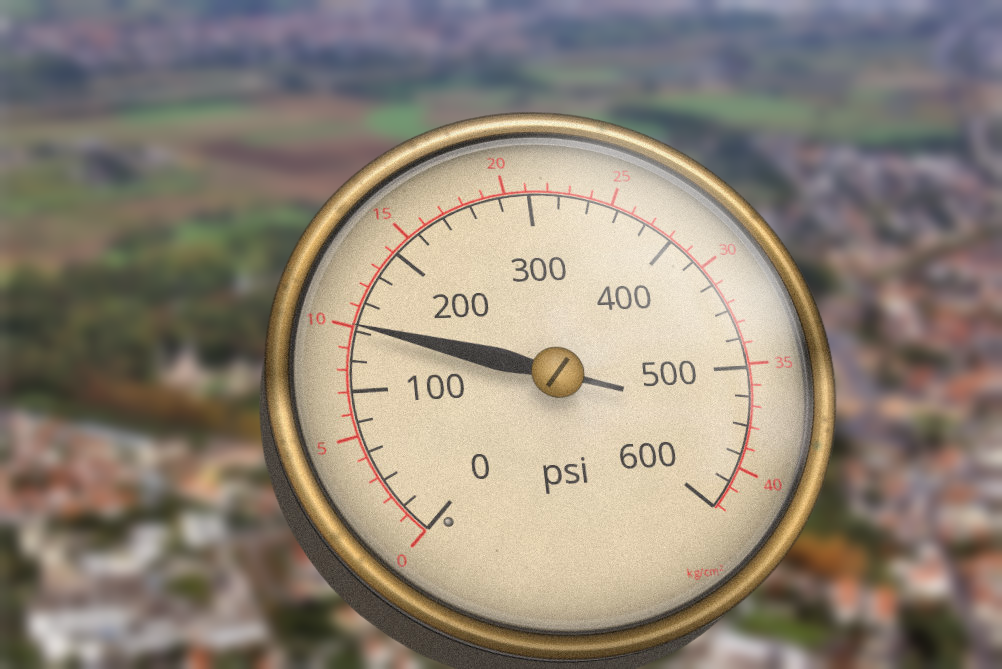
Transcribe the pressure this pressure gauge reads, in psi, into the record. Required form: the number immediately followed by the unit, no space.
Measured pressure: 140psi
